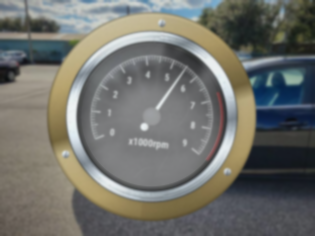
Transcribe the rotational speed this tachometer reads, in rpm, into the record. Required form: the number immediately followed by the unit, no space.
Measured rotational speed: 5500rpm
